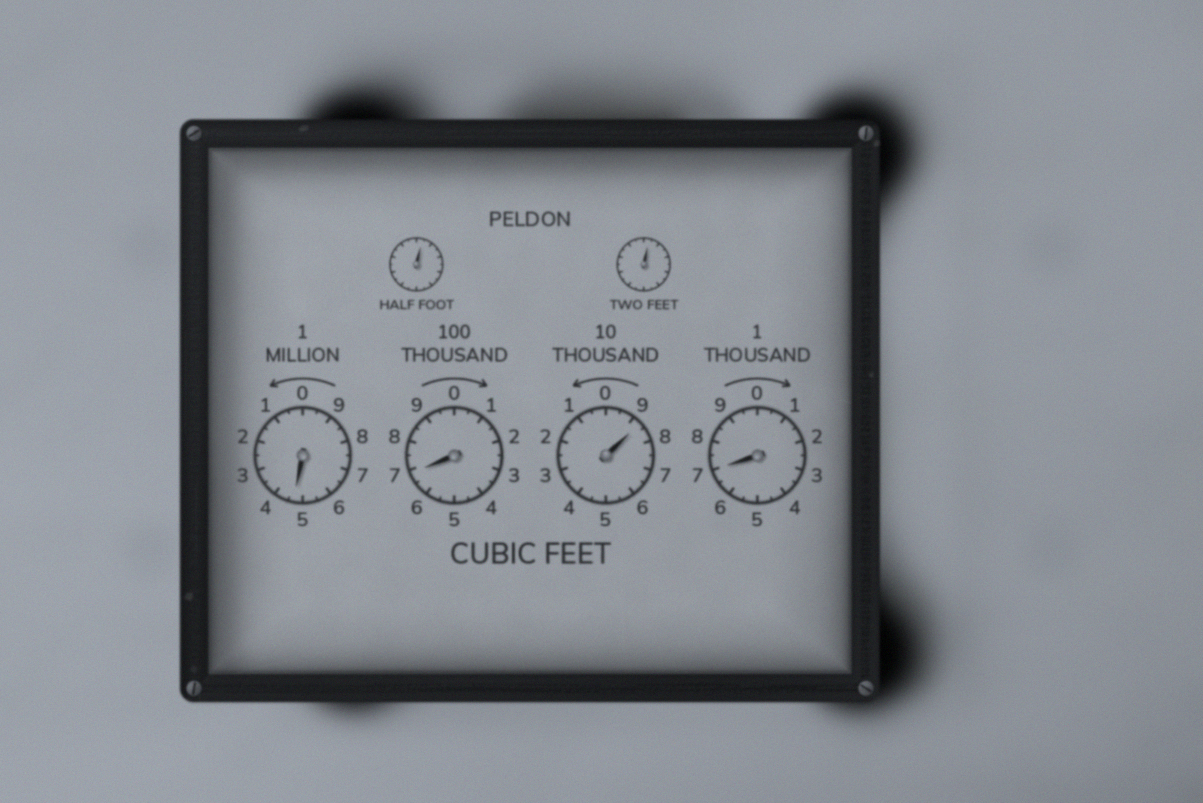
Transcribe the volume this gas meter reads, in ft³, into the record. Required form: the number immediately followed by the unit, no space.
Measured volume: 468700ft³
